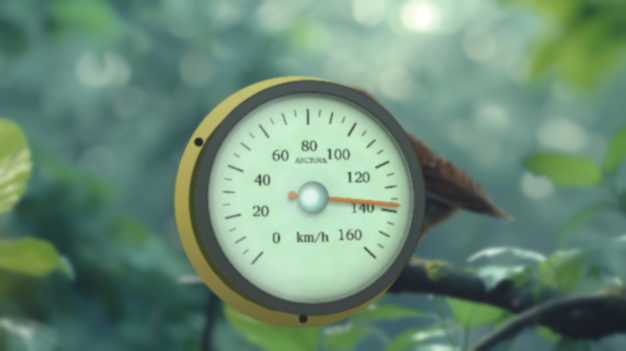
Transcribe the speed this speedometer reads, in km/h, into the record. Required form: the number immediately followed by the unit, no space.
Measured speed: 137.5km/h
